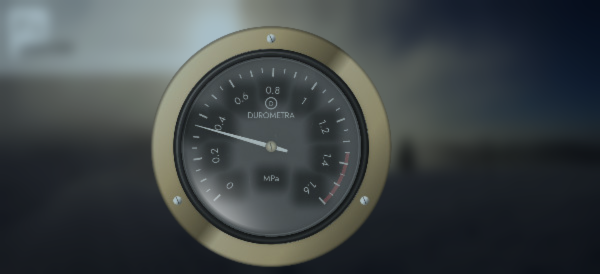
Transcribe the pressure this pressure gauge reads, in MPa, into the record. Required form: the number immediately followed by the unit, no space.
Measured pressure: 0.35MPa
